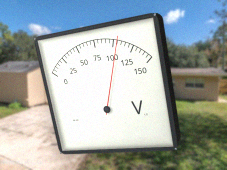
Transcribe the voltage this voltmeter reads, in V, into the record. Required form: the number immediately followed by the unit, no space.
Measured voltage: 105V
